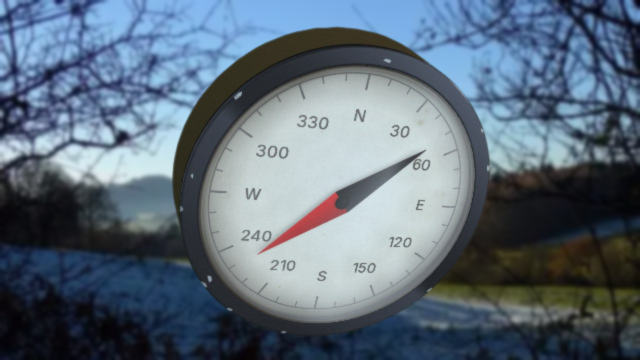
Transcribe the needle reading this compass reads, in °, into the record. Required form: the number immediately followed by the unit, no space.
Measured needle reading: 230°
